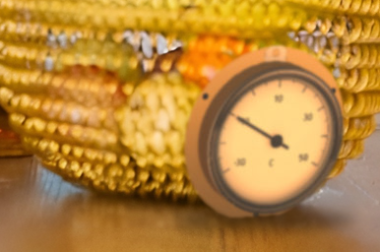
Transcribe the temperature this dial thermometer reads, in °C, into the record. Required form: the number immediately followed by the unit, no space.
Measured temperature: -10°C
